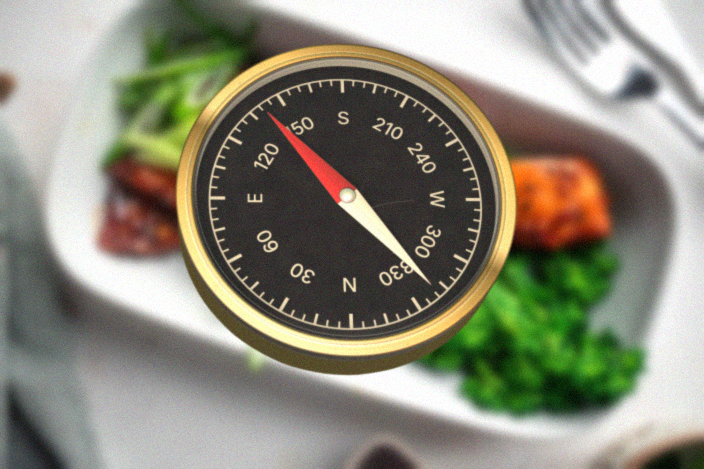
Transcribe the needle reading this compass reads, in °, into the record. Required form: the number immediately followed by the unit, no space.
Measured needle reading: 140°
